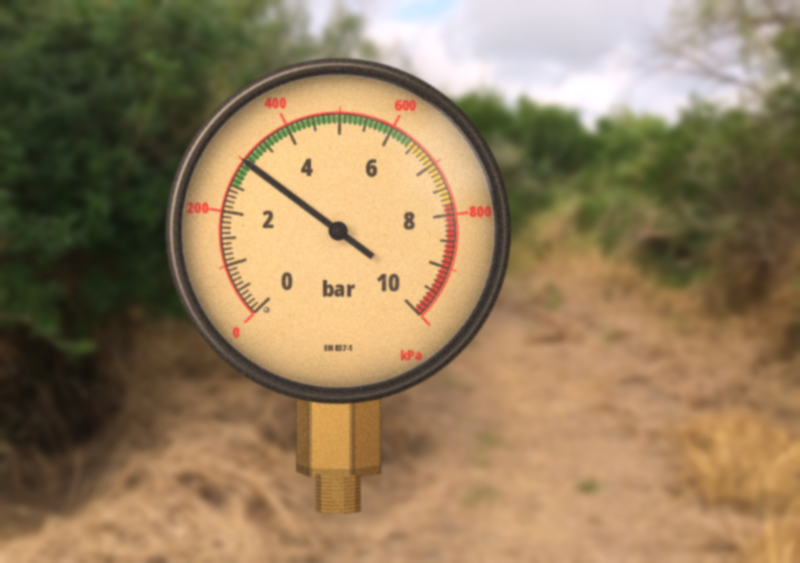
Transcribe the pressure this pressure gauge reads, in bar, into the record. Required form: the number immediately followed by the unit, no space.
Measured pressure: 3bar
